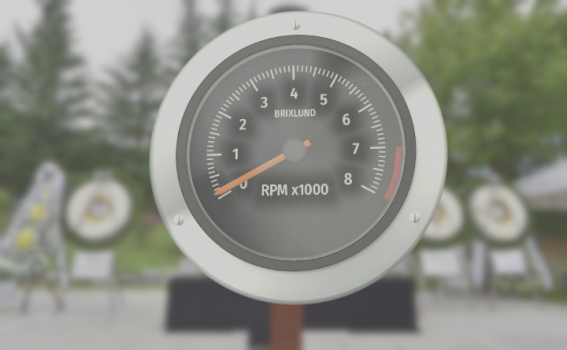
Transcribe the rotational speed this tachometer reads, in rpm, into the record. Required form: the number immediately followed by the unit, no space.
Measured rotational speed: 100rpm
